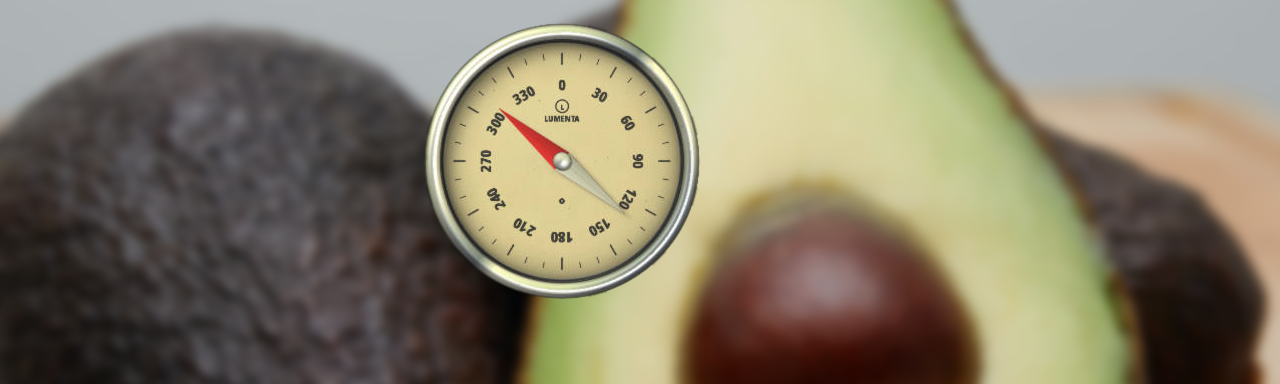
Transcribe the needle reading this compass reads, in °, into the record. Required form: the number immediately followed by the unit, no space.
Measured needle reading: 310°
